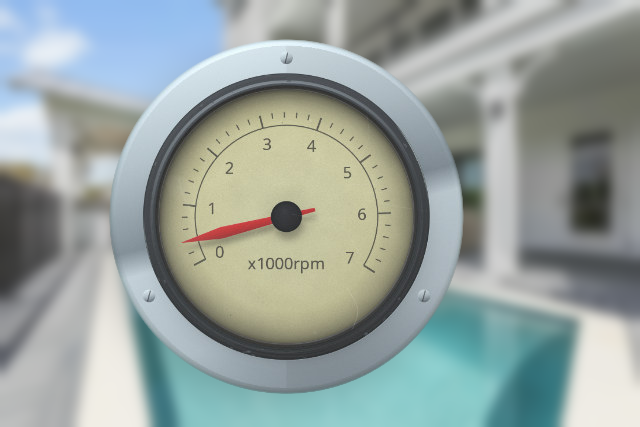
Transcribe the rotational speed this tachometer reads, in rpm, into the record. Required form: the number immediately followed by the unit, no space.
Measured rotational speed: 400rpm
